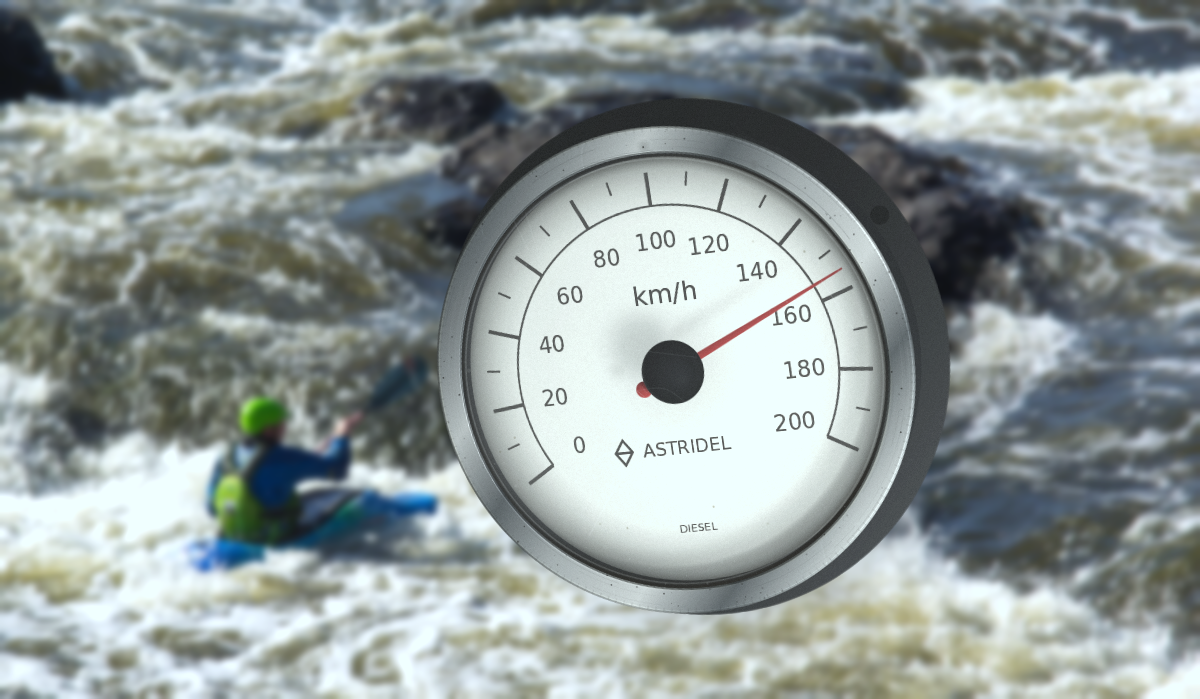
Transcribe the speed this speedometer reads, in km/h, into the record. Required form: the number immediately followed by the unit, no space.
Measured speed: 155km/h
